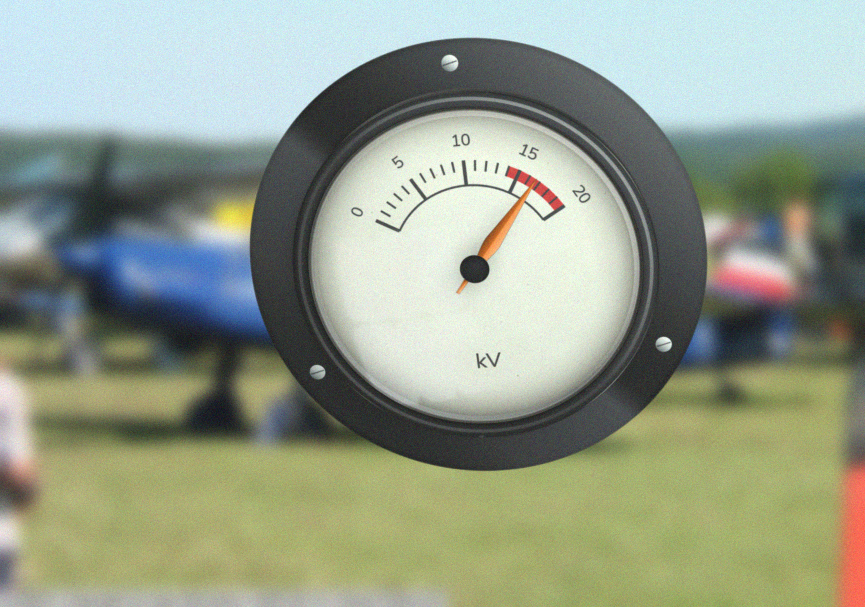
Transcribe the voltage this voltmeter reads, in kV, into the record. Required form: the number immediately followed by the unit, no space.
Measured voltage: 16.5kV
